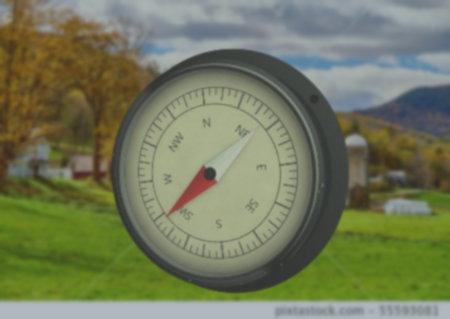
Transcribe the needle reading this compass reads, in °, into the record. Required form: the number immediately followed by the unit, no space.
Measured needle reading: 235°
